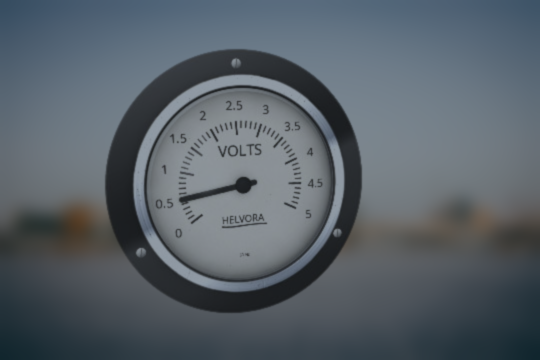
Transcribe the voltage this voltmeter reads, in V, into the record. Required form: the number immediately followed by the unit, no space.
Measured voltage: 0.5V
